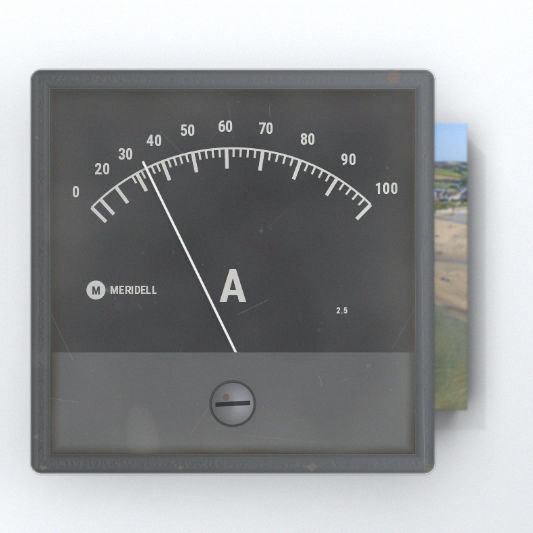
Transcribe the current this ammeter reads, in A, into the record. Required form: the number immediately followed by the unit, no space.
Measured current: 34A
